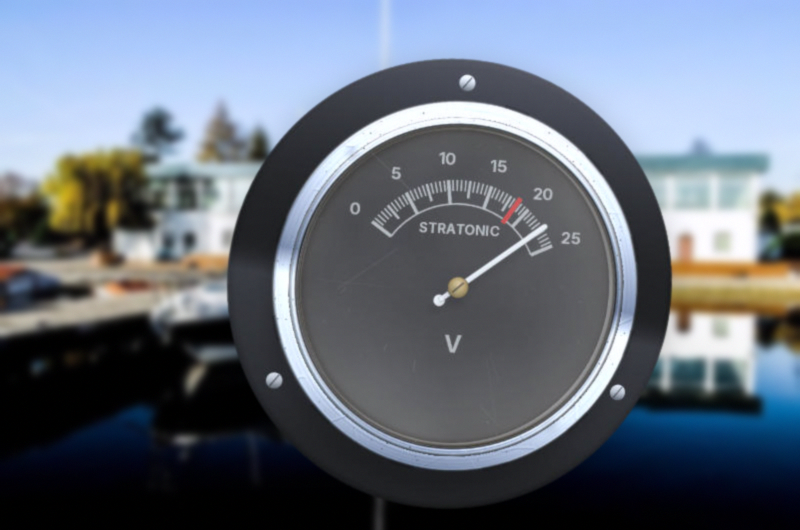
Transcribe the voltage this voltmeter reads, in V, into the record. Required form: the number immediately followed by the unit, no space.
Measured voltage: 22.5V
